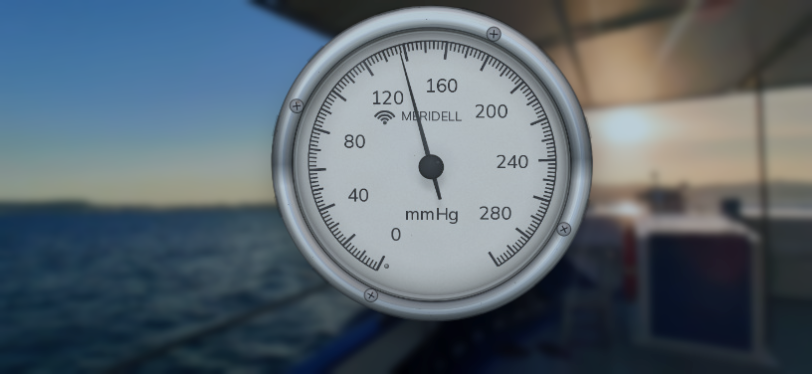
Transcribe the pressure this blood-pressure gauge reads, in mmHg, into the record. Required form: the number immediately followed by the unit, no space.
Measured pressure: 138mmHg
